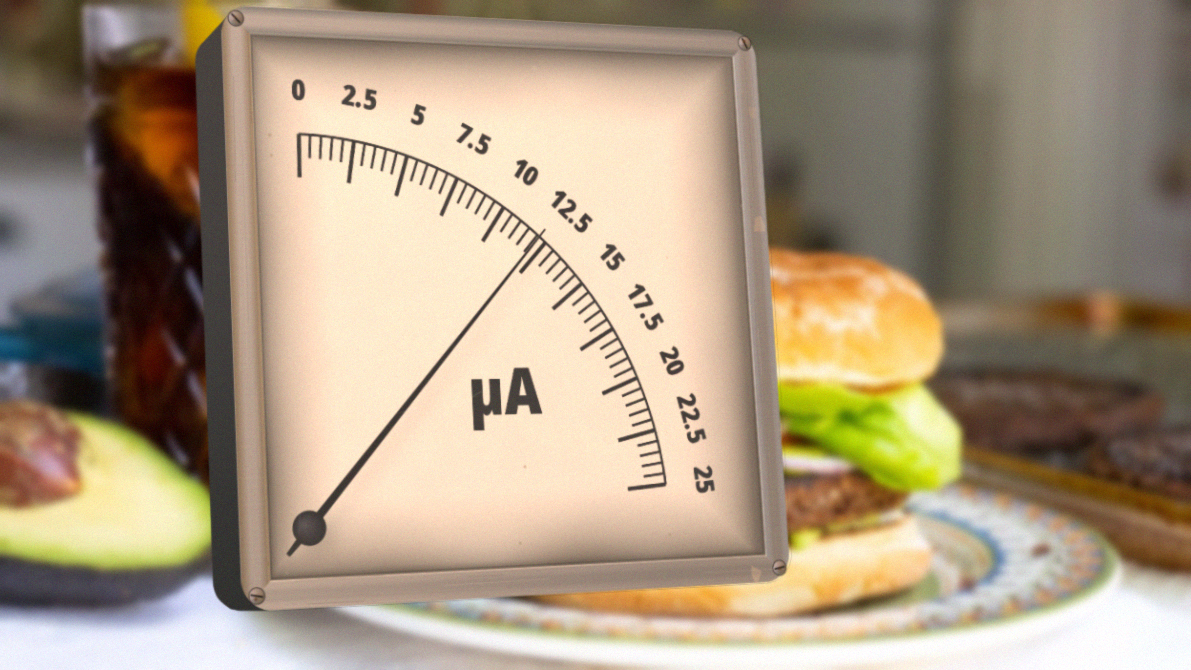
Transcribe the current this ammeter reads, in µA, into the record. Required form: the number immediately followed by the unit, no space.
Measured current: 12µA
